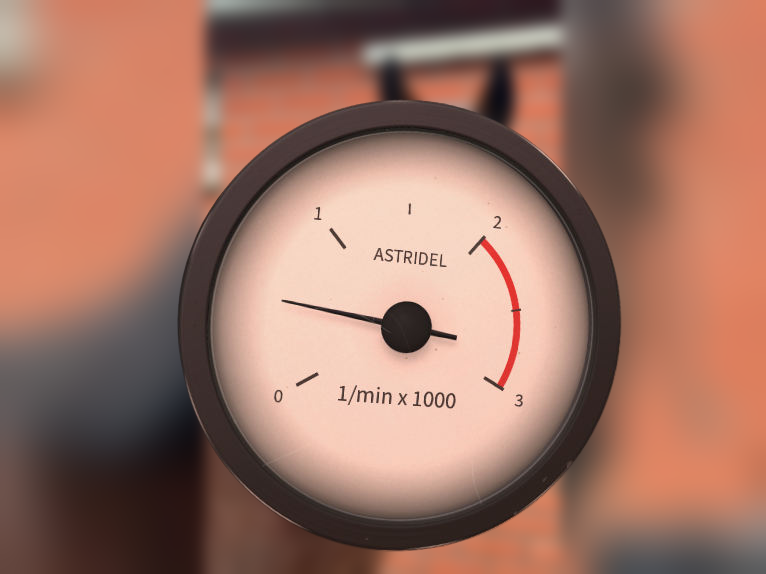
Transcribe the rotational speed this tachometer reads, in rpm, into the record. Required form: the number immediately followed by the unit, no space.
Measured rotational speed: 500rpm
